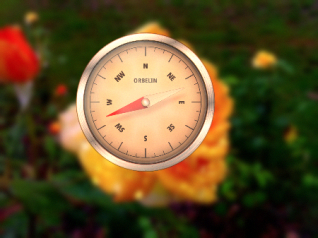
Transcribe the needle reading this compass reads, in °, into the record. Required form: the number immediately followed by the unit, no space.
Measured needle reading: 250°
